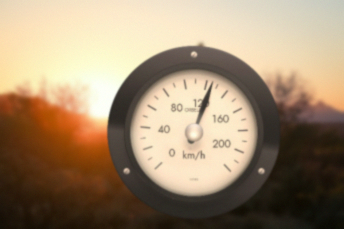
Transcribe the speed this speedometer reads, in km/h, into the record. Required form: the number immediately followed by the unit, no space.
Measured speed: 125km/h
